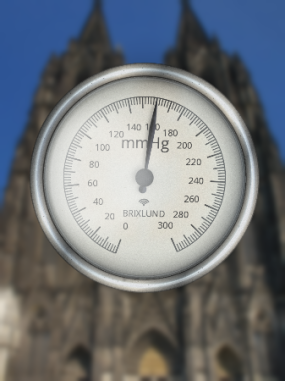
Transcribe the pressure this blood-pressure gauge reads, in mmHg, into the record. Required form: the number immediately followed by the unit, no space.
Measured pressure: 160mmHg
